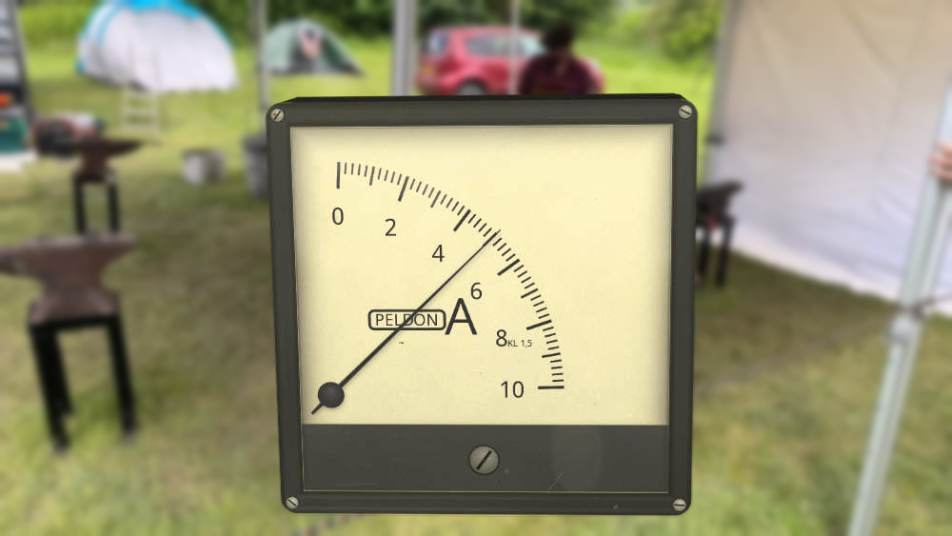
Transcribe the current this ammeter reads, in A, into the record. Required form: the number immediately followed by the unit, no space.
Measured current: 5A
